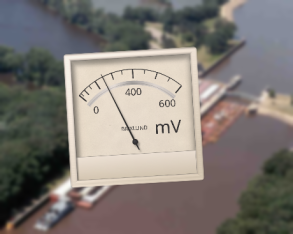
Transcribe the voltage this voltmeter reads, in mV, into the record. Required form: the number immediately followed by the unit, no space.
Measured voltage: 250mV
